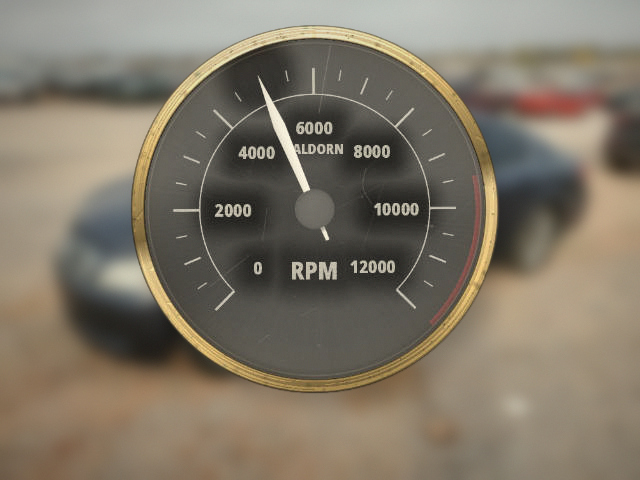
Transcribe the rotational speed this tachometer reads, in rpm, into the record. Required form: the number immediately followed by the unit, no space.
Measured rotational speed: 5000rpm
